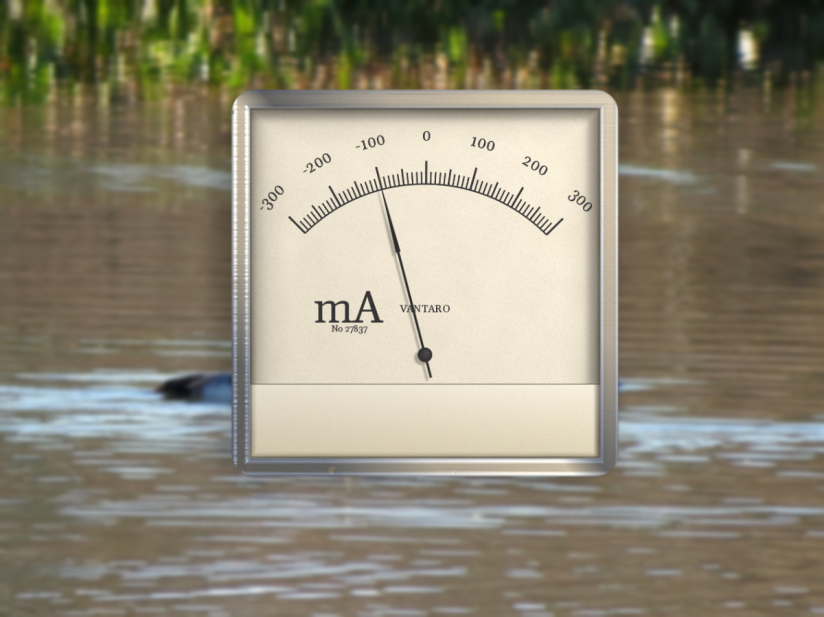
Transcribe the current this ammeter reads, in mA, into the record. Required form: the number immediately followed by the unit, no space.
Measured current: -100mA
